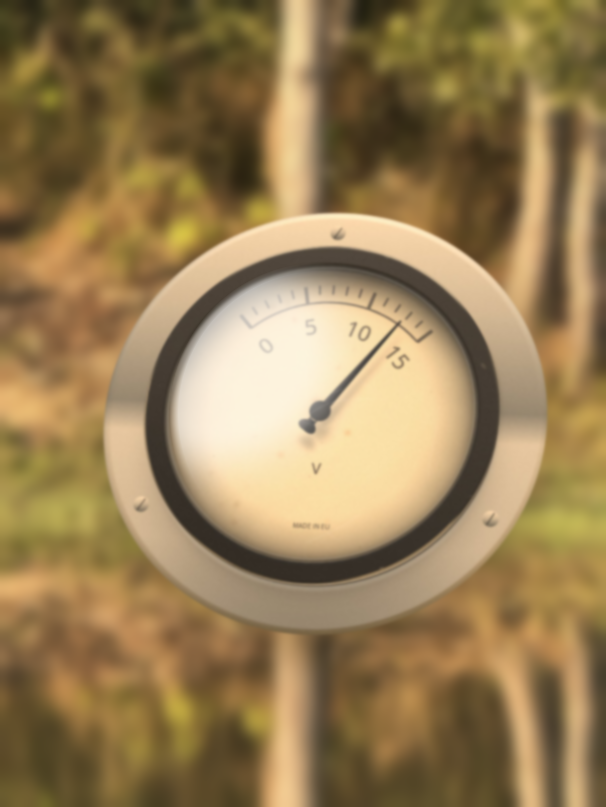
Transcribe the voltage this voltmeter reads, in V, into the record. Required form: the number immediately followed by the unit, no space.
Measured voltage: 13V
